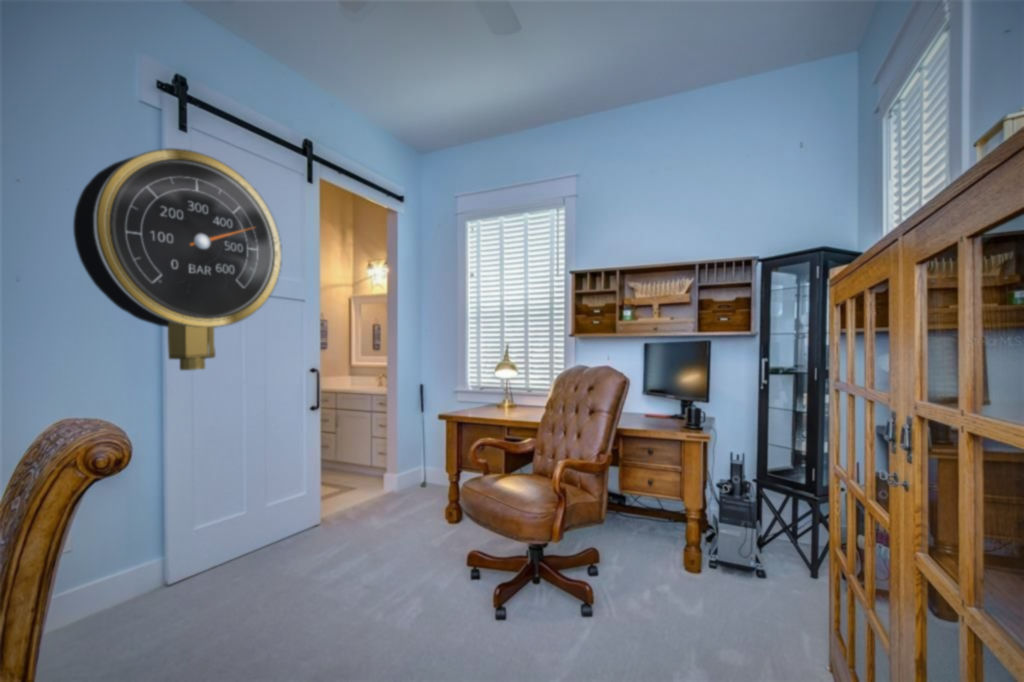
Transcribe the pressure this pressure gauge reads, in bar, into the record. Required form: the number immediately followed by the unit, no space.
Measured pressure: 450bar
